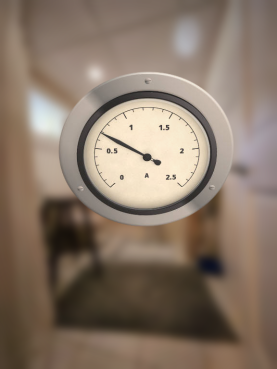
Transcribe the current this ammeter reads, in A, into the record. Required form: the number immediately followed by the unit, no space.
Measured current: 0.7A
